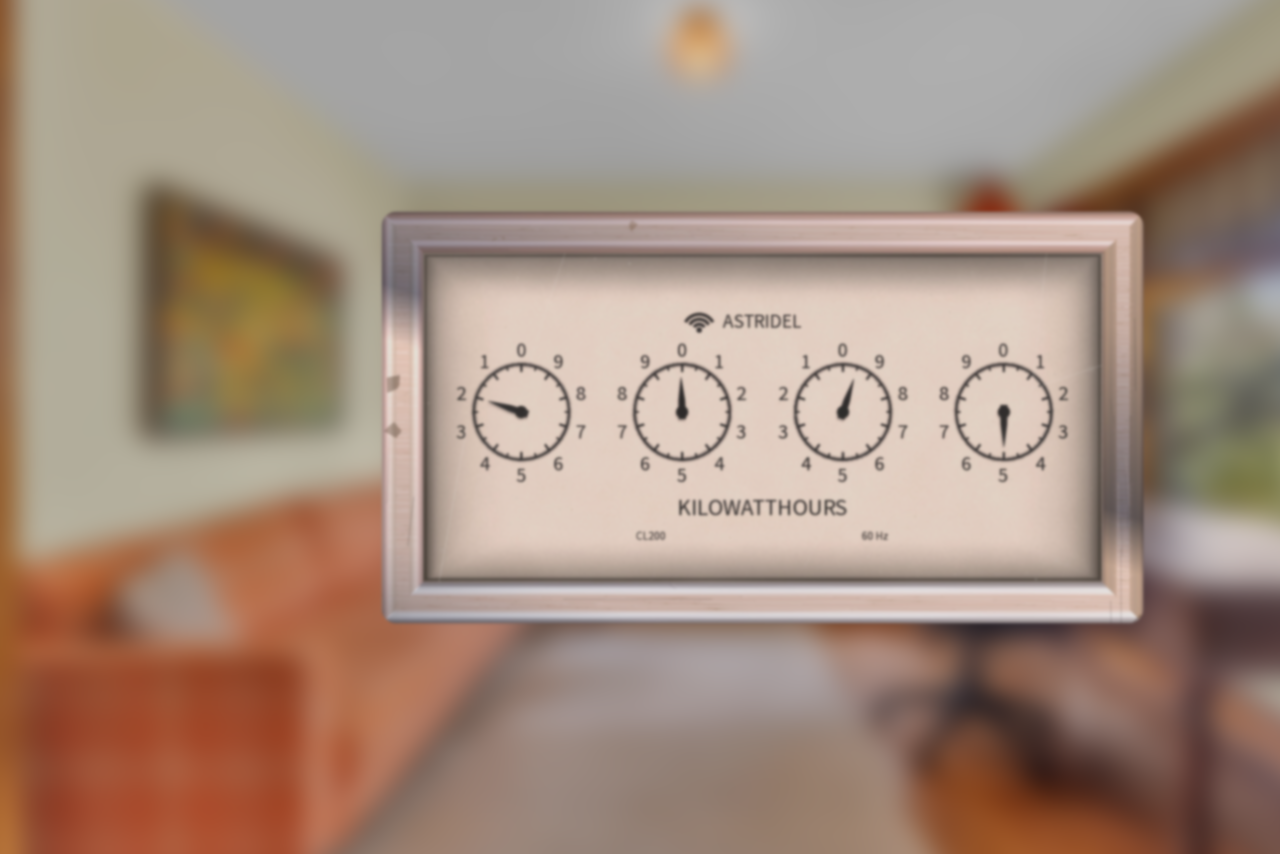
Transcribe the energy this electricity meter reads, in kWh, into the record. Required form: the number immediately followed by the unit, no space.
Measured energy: 1995kWh
